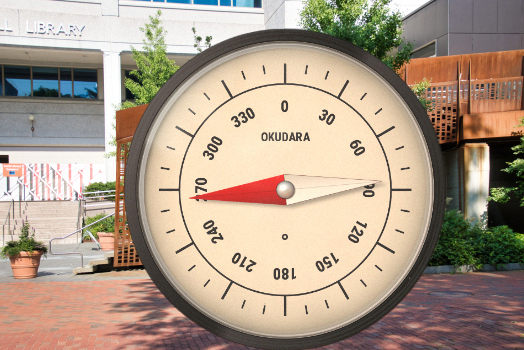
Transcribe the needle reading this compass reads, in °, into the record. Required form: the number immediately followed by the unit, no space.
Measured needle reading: 265°
